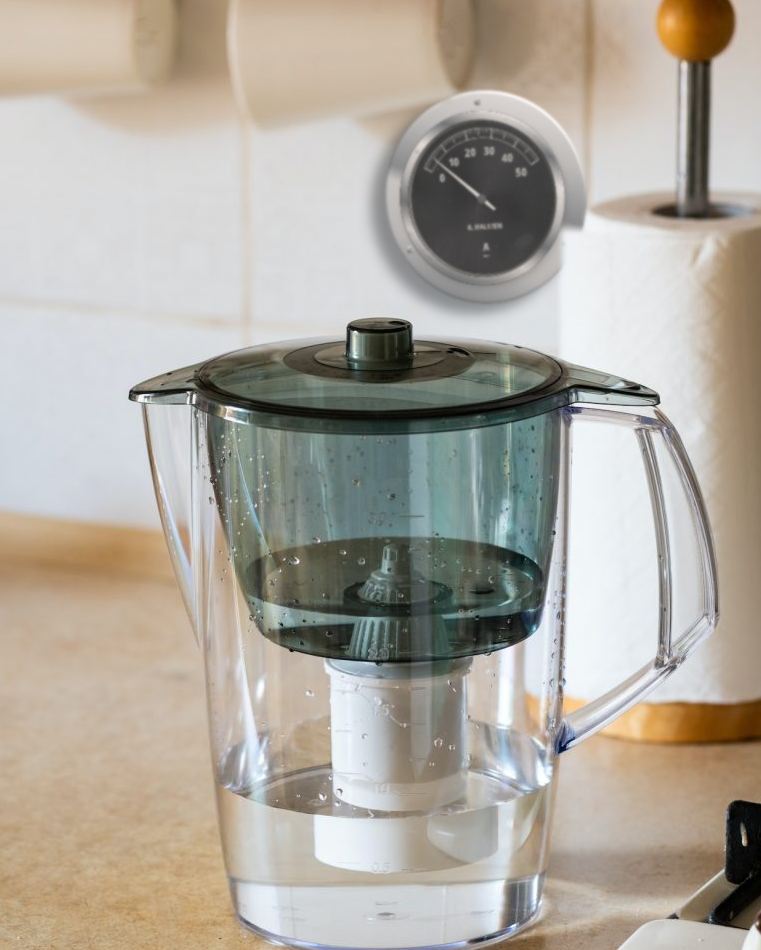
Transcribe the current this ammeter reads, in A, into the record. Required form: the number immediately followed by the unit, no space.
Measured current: 5A
